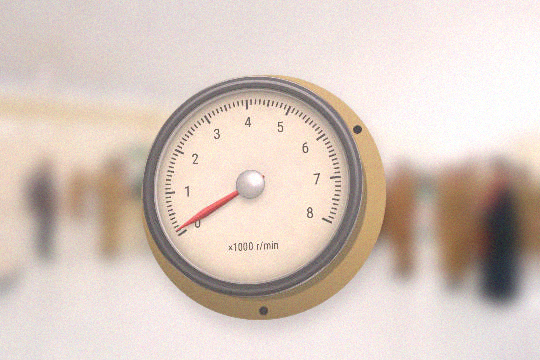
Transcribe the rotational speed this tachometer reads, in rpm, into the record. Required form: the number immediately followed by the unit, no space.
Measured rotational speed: 100rpm
